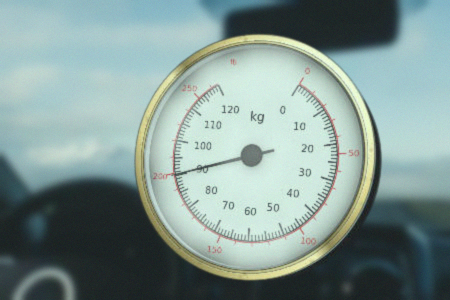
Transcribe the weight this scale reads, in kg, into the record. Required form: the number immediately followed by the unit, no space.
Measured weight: 90kg
